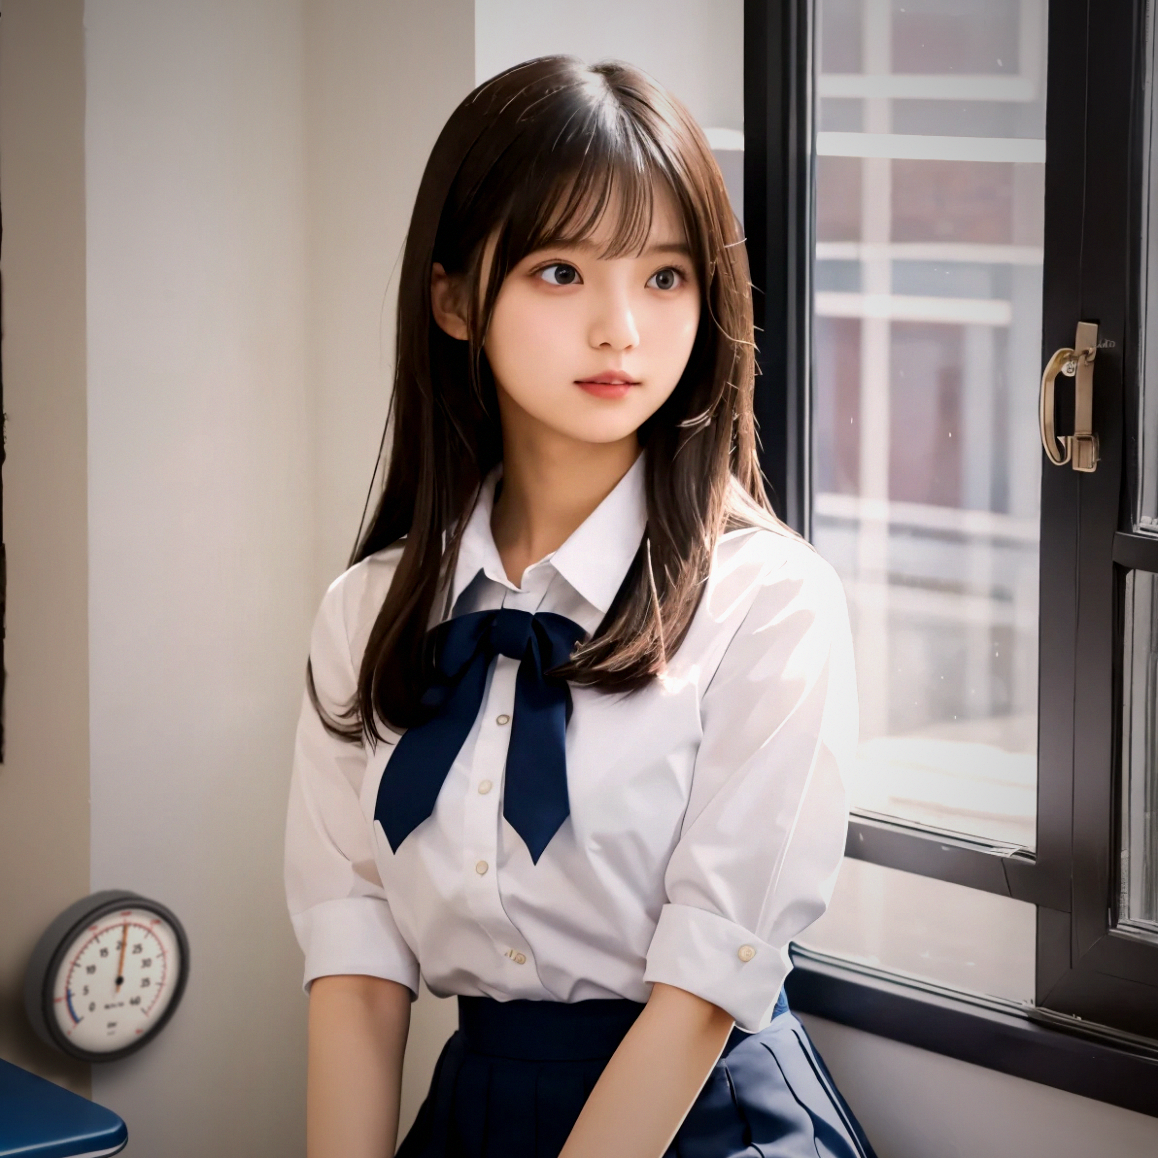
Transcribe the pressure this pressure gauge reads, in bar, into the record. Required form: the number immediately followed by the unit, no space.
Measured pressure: 20bar
